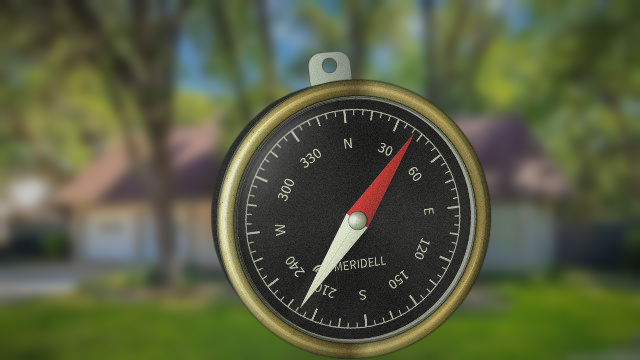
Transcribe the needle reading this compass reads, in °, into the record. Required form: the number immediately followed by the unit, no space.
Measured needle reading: 40°
